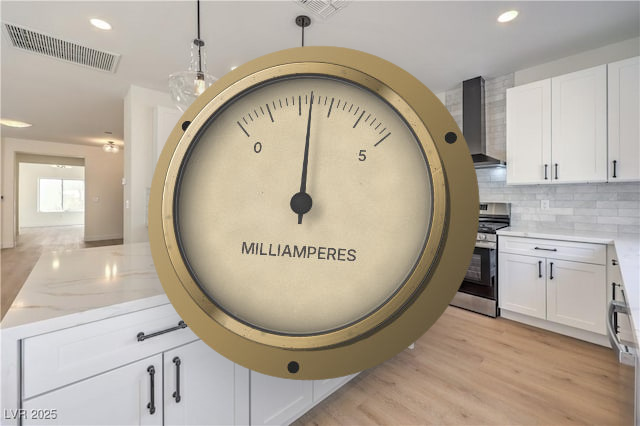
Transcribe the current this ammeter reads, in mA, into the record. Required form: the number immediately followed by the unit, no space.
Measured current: 2.4mA
